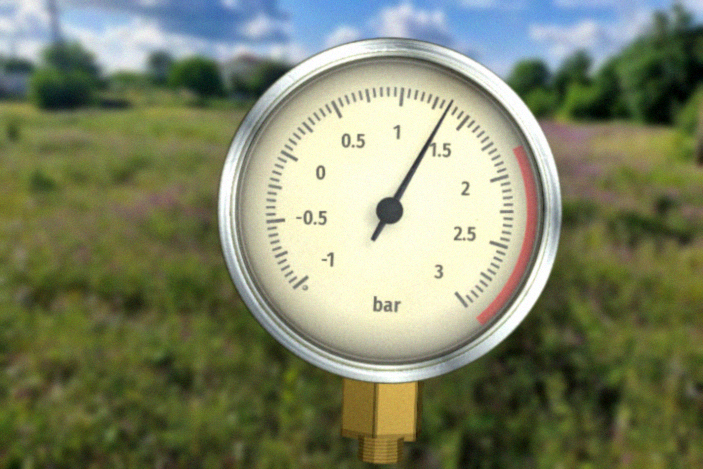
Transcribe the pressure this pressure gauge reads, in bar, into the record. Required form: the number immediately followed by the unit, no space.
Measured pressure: 1.35bar
